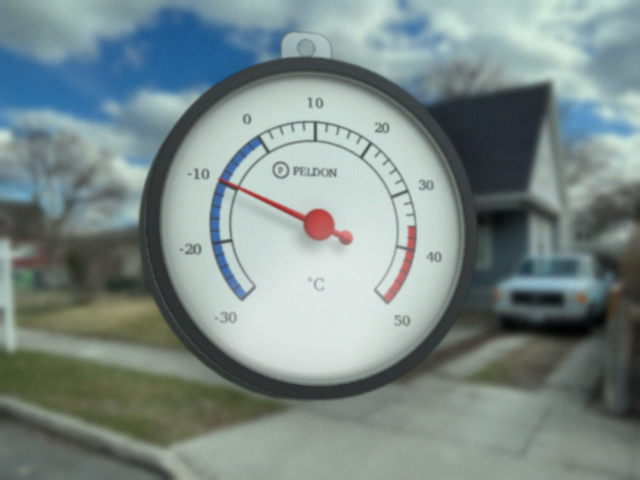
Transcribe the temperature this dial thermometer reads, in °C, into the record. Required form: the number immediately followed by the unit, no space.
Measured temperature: -10°C
